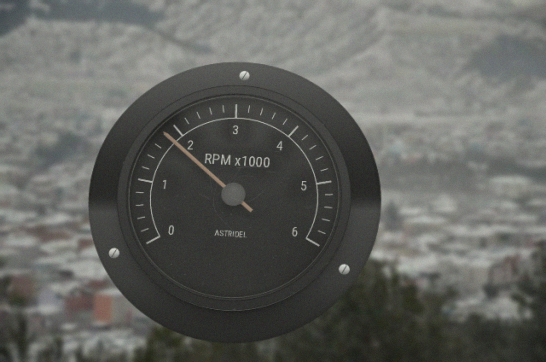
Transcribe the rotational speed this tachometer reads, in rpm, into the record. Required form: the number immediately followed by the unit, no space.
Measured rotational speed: 1800rpm
